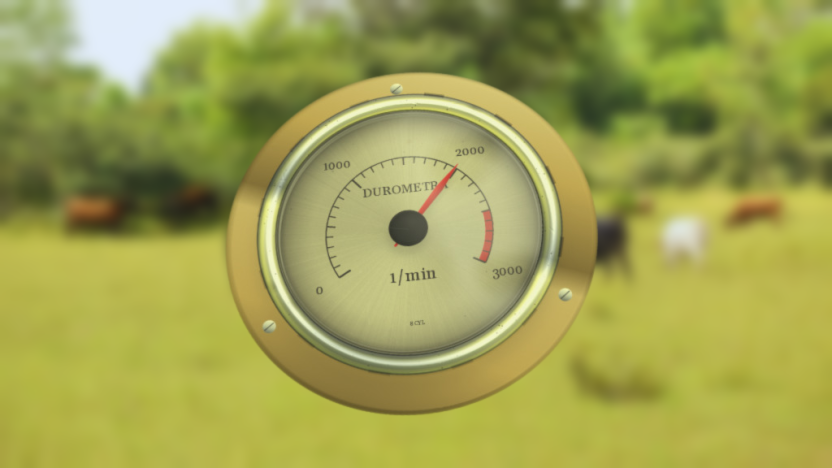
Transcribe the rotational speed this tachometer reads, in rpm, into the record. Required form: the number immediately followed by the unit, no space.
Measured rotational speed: 2000rpm
